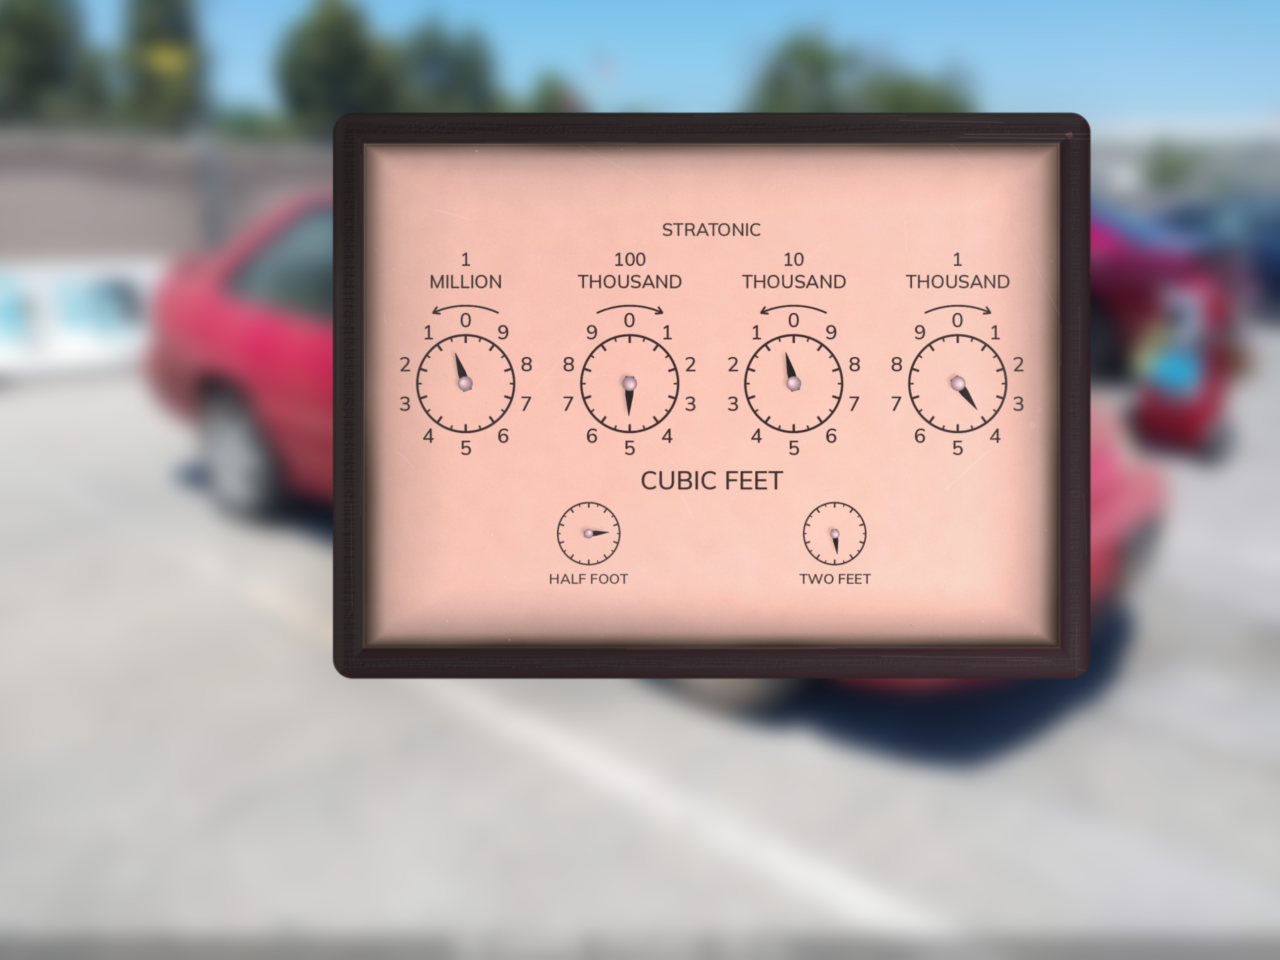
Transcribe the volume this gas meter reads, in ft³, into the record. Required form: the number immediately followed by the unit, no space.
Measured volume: 50400ft³
